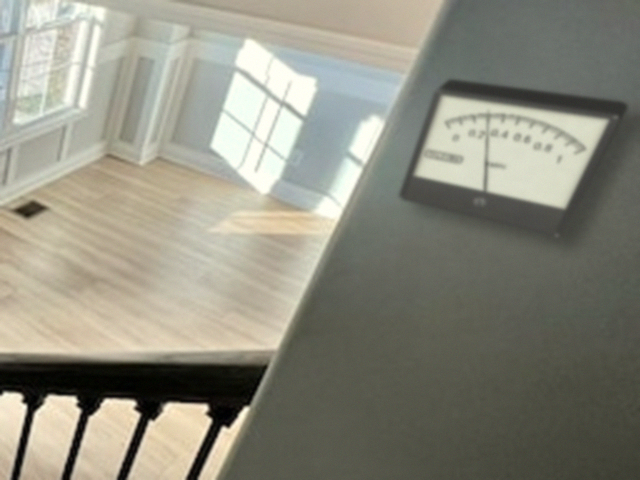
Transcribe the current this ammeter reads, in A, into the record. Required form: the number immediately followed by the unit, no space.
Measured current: 0.3A
